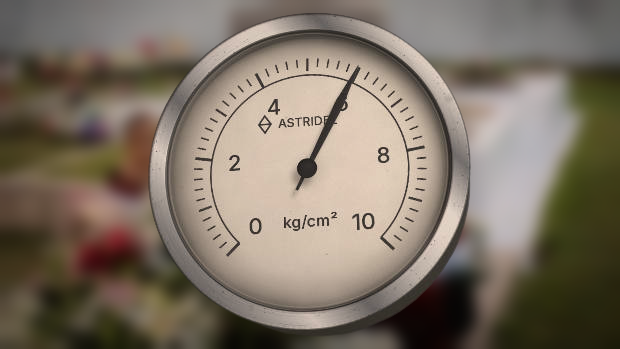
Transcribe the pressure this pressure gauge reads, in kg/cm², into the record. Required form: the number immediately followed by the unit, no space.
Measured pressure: 6kg/cm²
